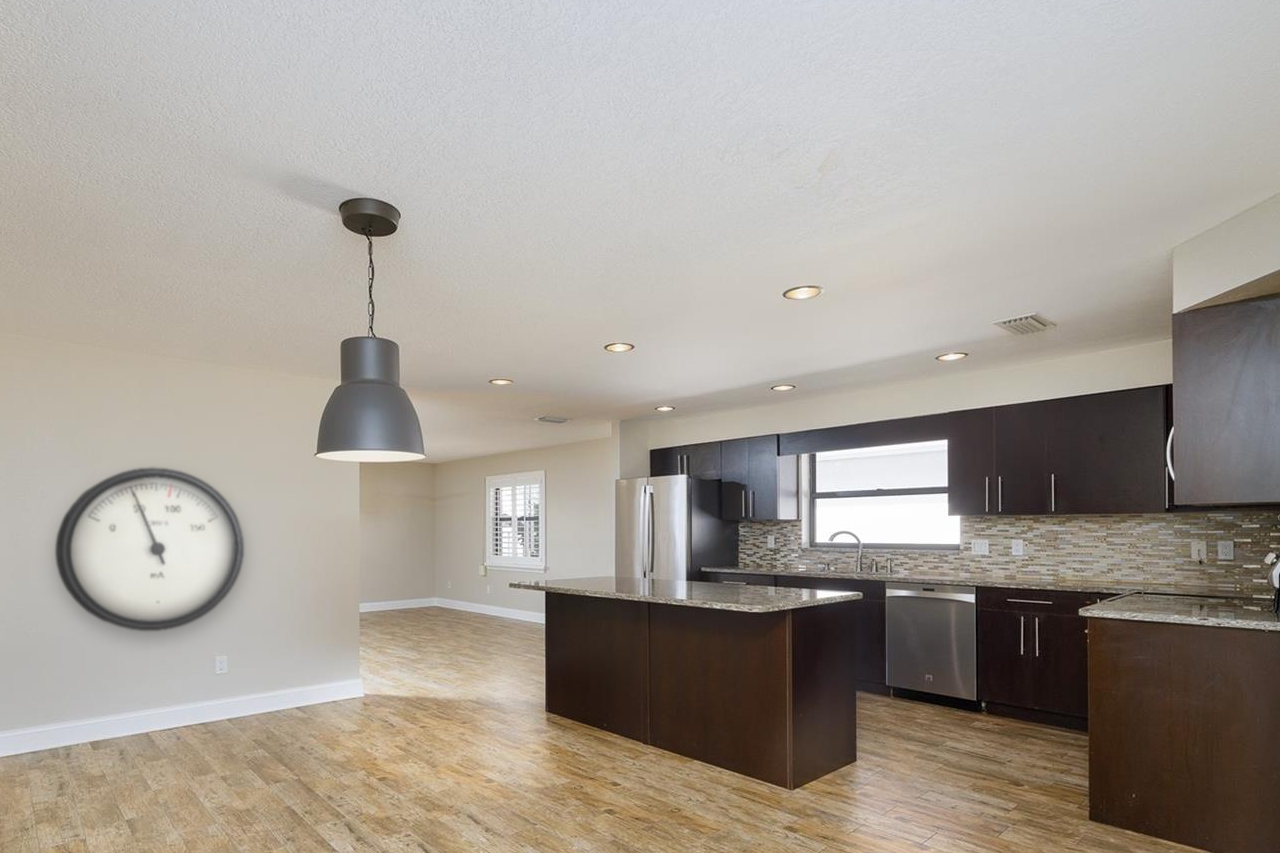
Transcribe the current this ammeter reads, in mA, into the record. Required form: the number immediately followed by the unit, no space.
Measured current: 50mA
